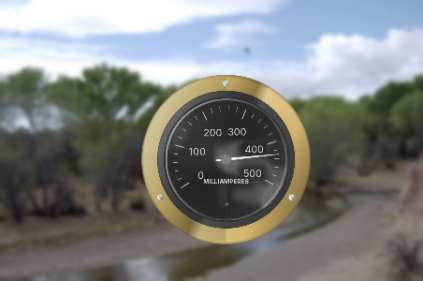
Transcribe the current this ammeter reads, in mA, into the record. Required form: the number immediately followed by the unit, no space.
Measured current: 430mA
